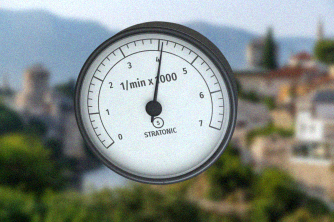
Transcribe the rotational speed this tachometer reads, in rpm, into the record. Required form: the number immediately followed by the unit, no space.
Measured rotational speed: 4100rpm
